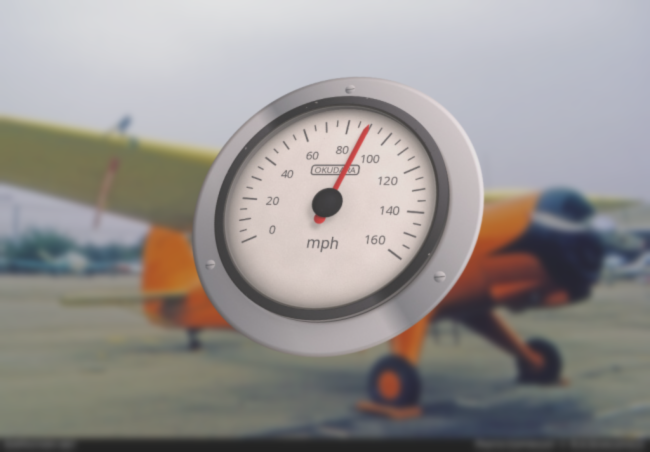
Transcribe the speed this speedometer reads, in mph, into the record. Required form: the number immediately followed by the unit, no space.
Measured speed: 90mph
